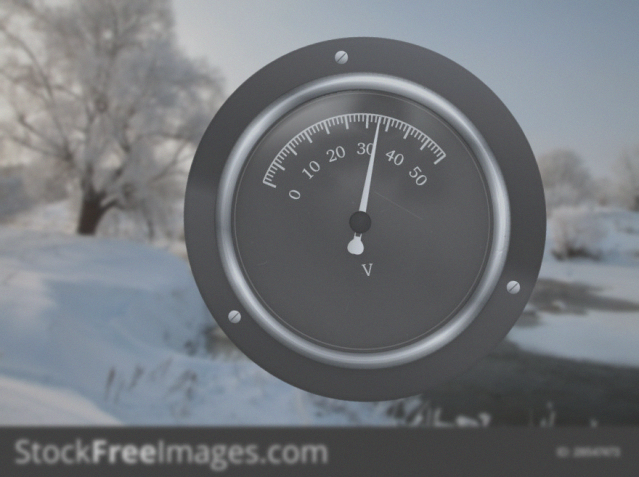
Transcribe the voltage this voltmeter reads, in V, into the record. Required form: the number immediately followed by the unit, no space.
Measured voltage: 33V
